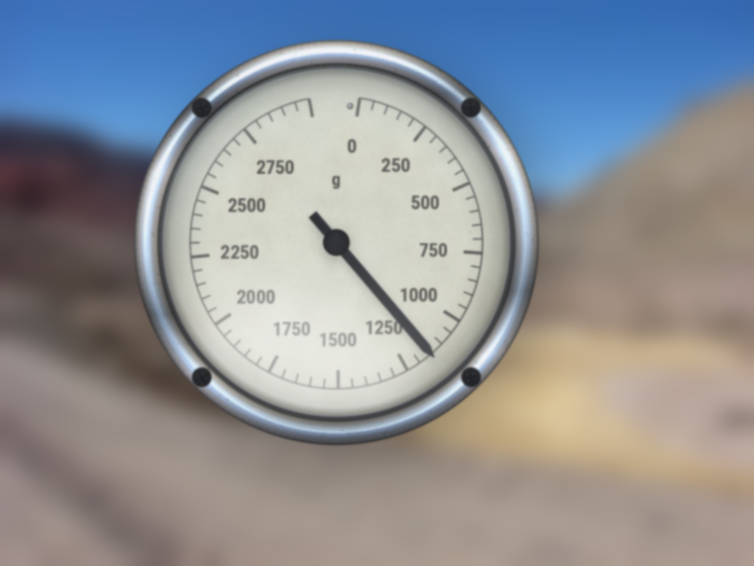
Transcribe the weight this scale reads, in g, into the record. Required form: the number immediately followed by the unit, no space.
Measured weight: 1150g
